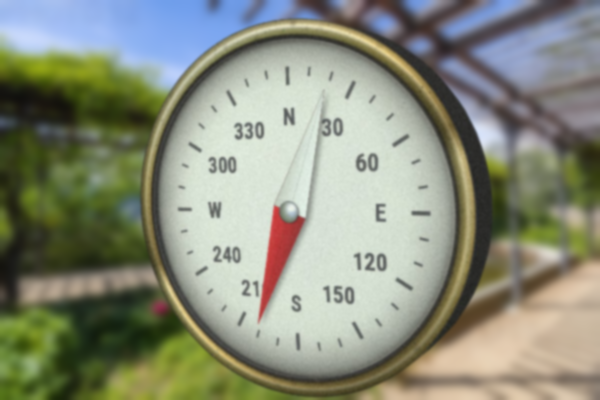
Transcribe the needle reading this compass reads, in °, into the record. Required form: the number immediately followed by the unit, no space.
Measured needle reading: 200°
